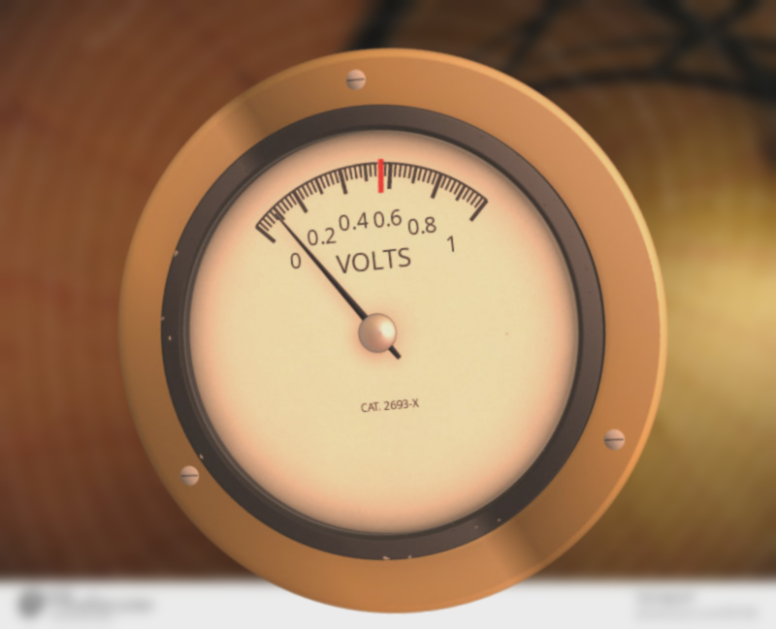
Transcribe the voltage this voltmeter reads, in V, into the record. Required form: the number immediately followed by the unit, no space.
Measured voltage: 0.1V
